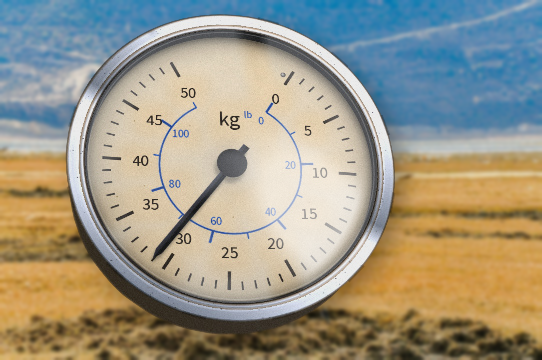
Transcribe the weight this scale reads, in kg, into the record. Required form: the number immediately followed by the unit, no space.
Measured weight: 31kg
